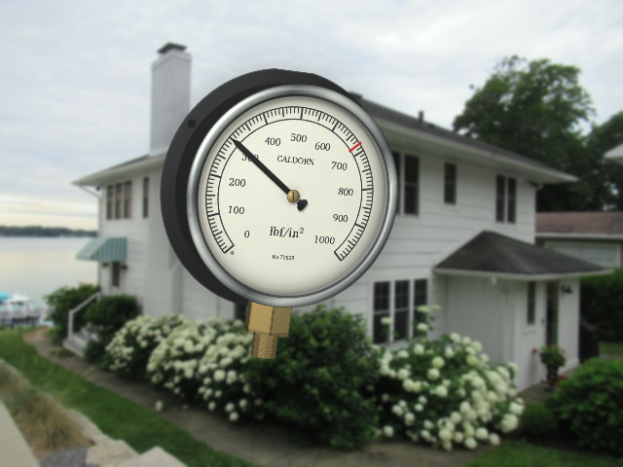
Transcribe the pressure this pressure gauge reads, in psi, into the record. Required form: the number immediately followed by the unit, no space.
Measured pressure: 300psi
